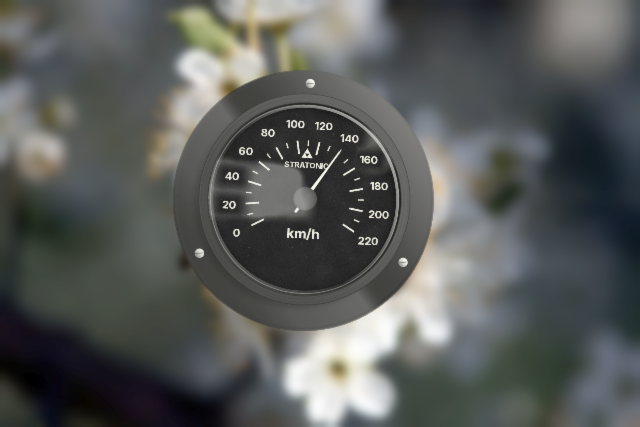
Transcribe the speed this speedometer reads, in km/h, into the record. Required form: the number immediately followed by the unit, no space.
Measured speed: 140km/h
